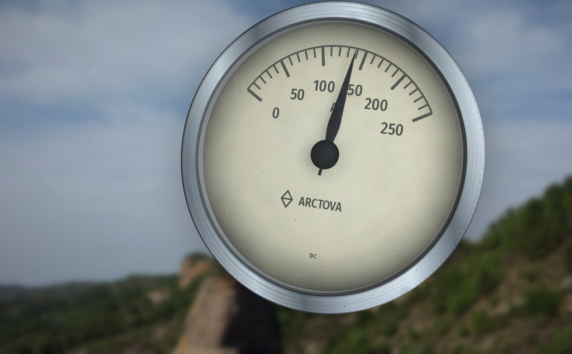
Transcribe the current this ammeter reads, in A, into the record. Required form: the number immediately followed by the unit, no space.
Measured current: 140A
